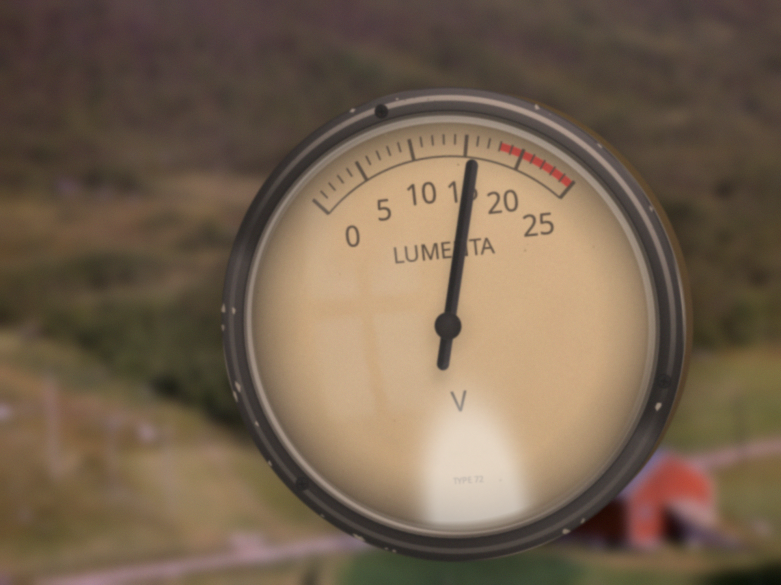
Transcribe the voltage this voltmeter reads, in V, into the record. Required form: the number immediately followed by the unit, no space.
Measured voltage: 16V
